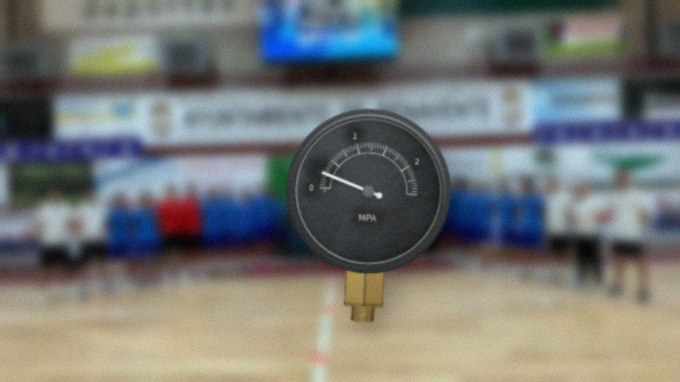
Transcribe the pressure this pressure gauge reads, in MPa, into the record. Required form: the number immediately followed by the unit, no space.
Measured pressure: 0.25MPa
